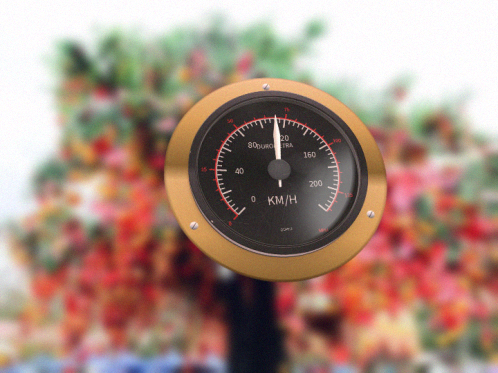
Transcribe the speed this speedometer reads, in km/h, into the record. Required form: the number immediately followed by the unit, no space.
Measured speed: 112km/h
